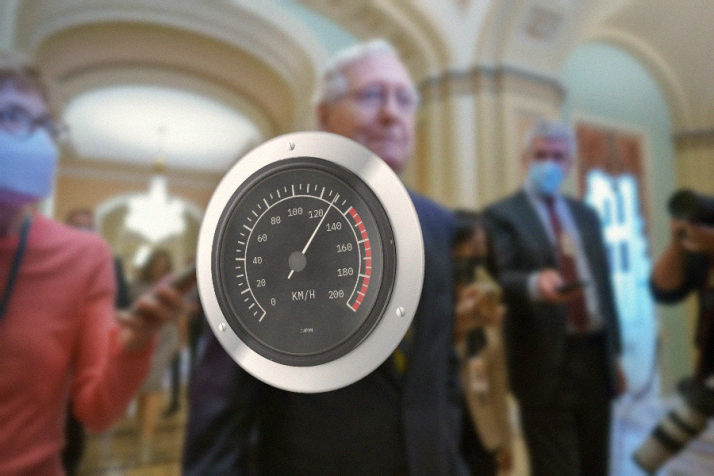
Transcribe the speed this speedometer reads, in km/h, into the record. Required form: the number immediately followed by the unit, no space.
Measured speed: 130km/h
